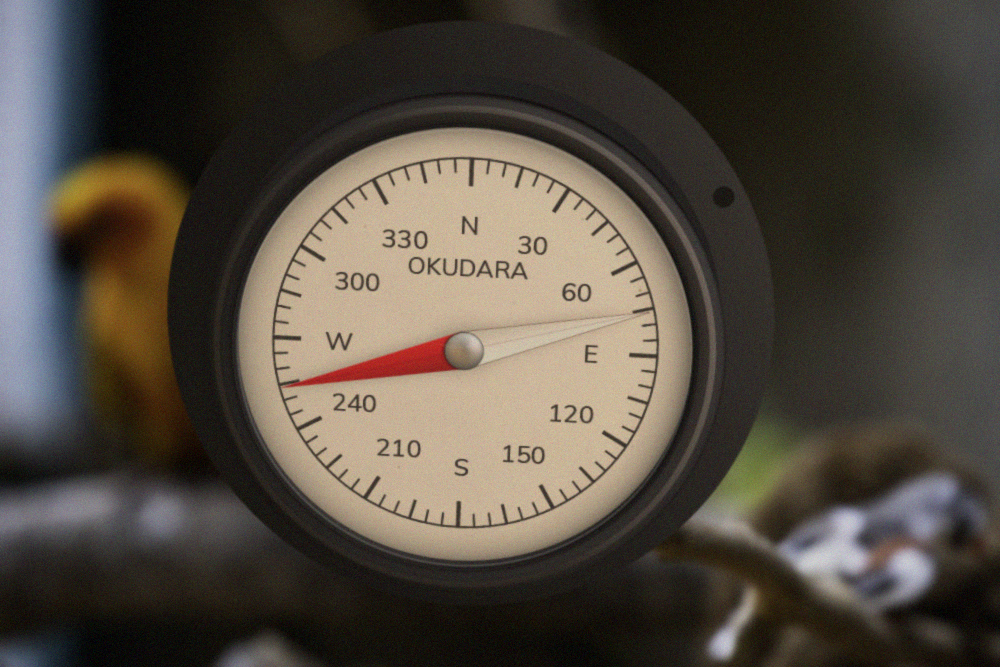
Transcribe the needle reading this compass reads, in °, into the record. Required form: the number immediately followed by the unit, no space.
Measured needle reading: 255°
